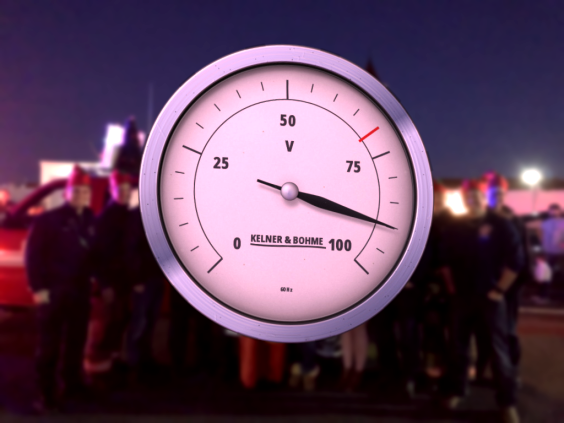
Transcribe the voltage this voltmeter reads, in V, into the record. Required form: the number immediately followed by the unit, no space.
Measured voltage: 90V
